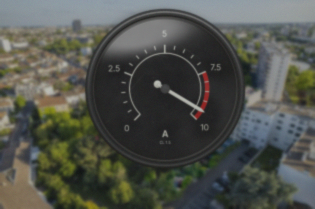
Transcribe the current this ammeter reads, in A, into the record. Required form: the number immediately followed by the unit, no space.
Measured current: 9.5A
